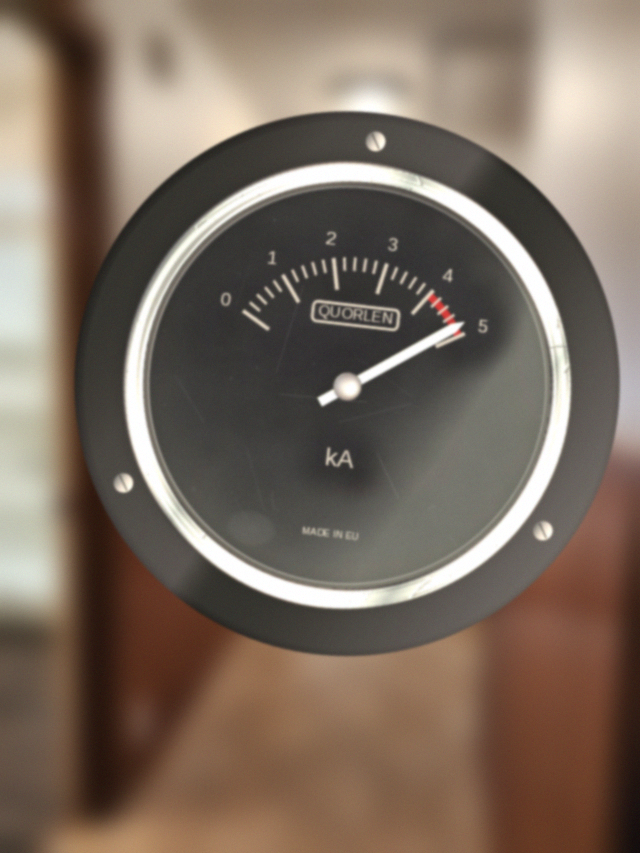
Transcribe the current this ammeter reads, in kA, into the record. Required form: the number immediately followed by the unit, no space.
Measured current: 4.8kA
